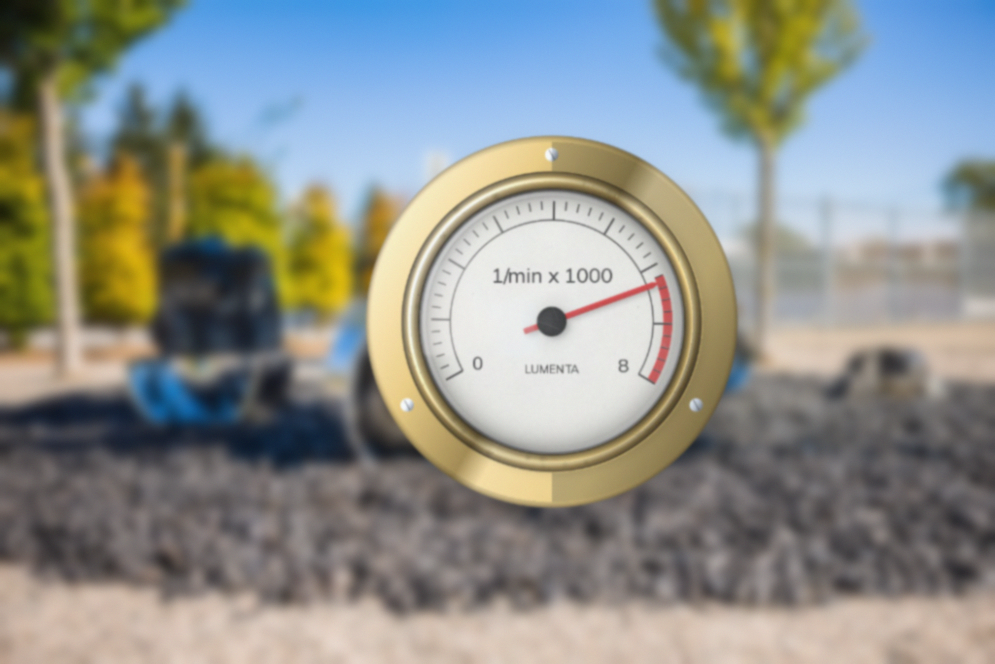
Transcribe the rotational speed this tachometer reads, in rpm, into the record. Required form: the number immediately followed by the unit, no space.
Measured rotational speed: 6300rpm
